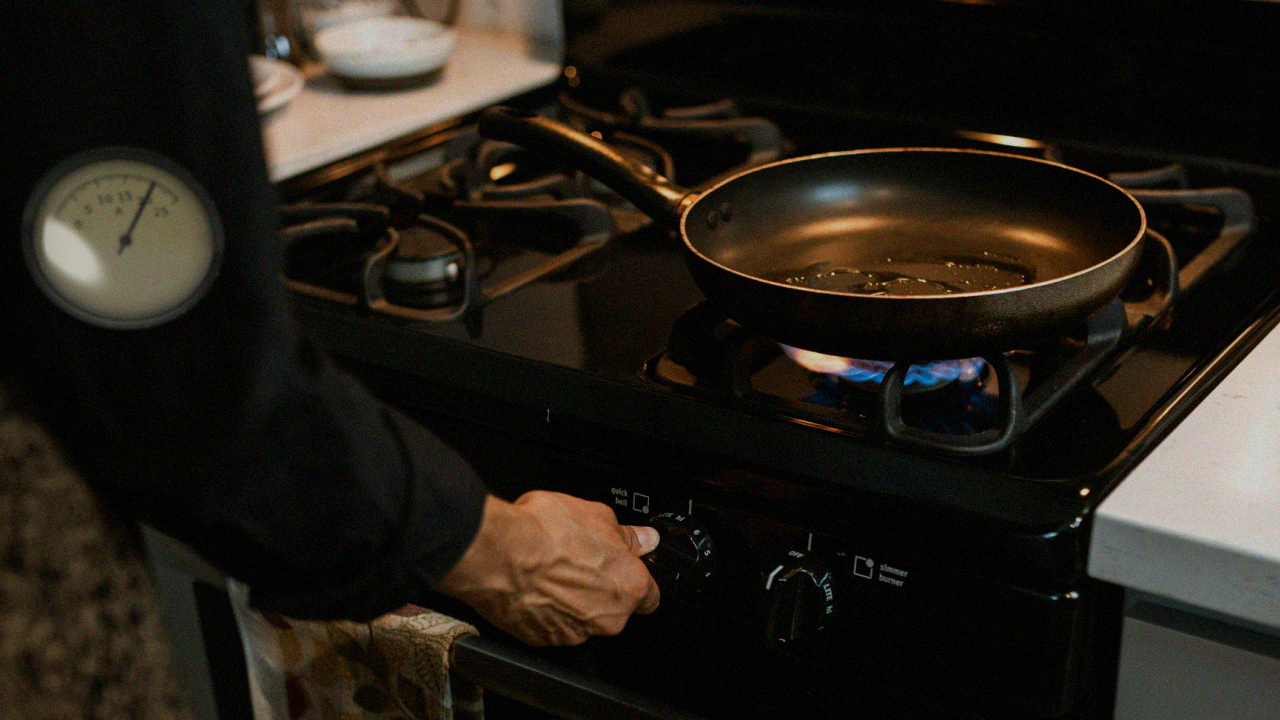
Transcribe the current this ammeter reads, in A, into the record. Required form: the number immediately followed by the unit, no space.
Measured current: 20A
